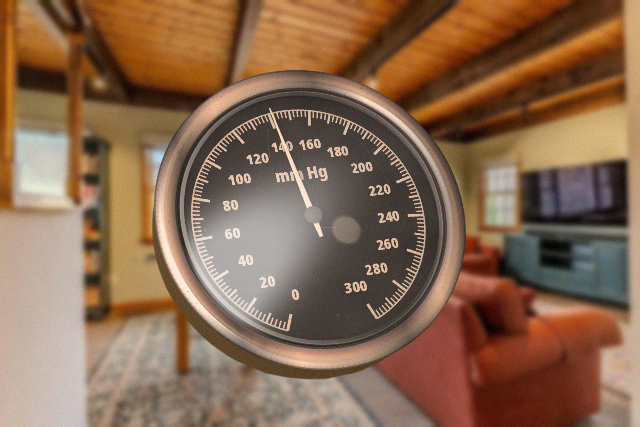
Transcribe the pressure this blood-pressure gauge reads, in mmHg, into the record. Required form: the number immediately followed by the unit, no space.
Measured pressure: 140mmHg
